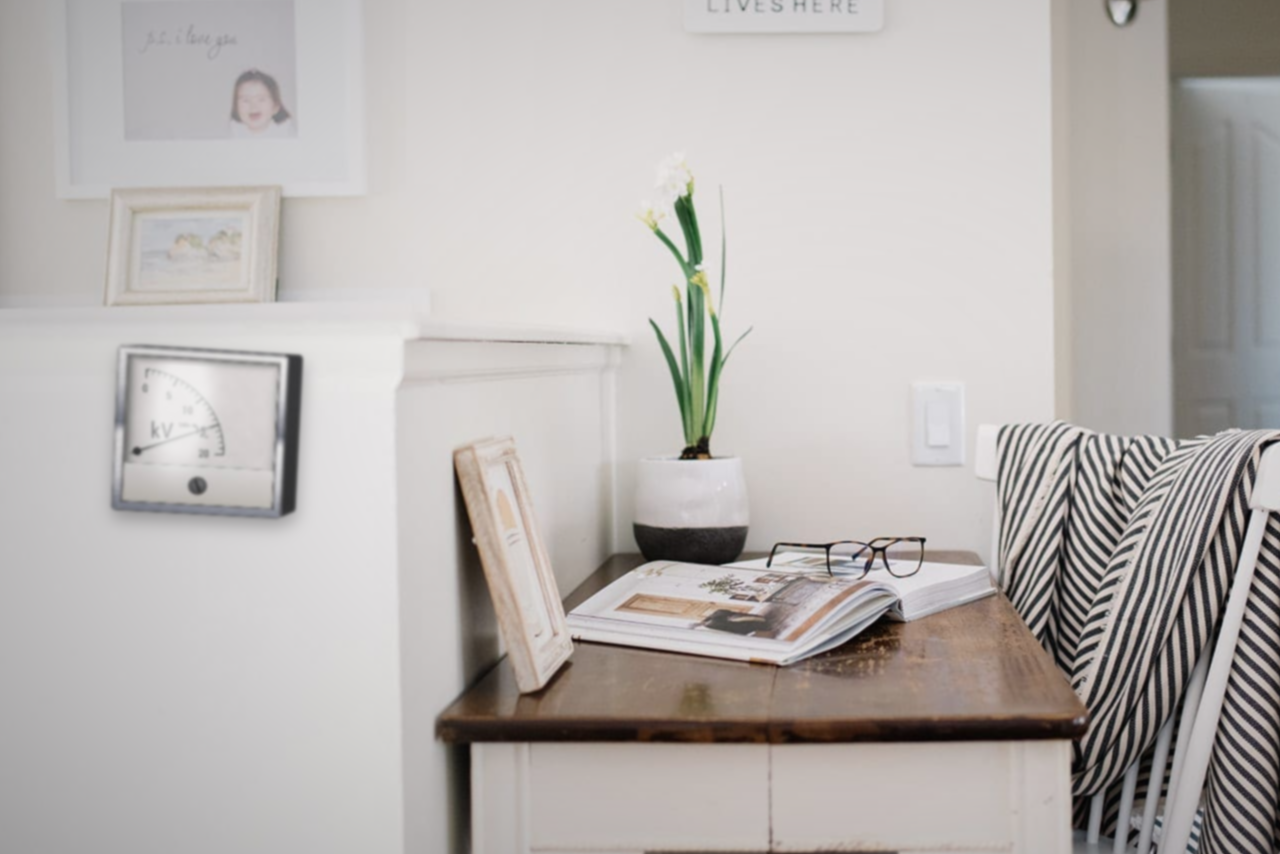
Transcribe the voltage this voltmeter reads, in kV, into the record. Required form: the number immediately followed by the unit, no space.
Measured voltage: 15kV
